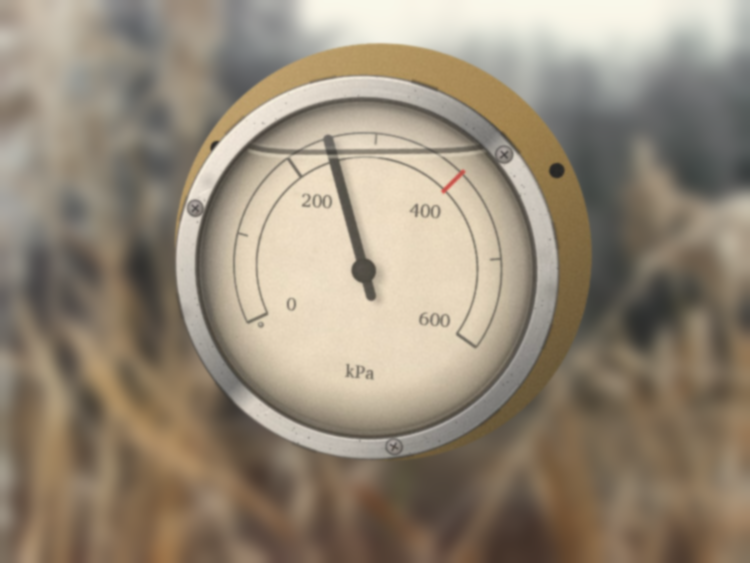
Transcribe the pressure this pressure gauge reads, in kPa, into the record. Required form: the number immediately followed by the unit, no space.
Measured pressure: 250kPa
